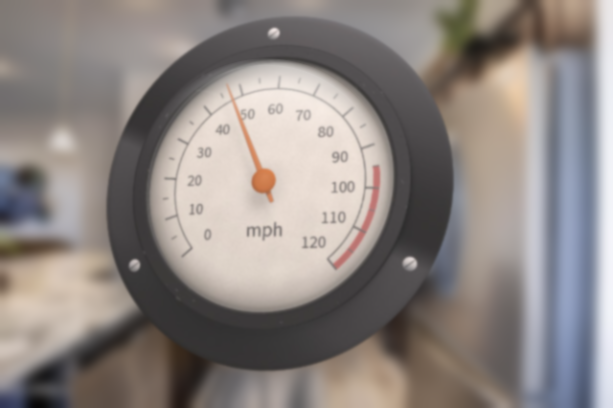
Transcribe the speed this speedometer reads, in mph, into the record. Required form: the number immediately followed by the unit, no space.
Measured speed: 47.5mph
